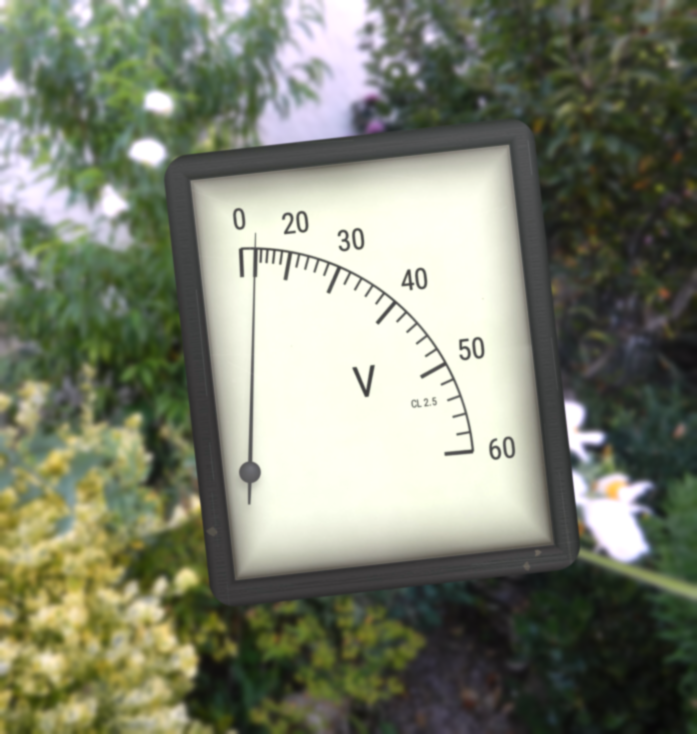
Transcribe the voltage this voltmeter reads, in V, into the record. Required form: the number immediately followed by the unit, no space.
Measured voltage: 10V
